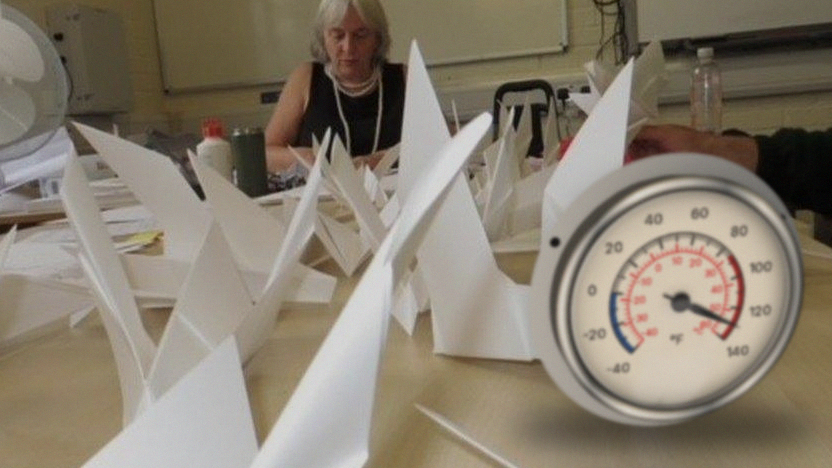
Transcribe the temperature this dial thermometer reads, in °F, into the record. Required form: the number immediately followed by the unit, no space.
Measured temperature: 130°F
